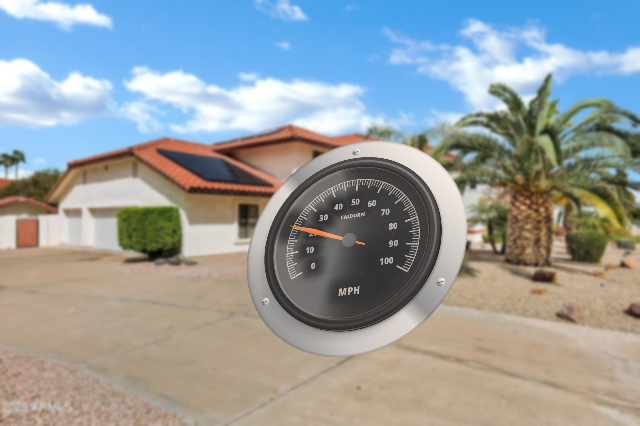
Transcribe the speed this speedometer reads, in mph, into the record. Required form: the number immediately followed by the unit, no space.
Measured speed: 20mph
